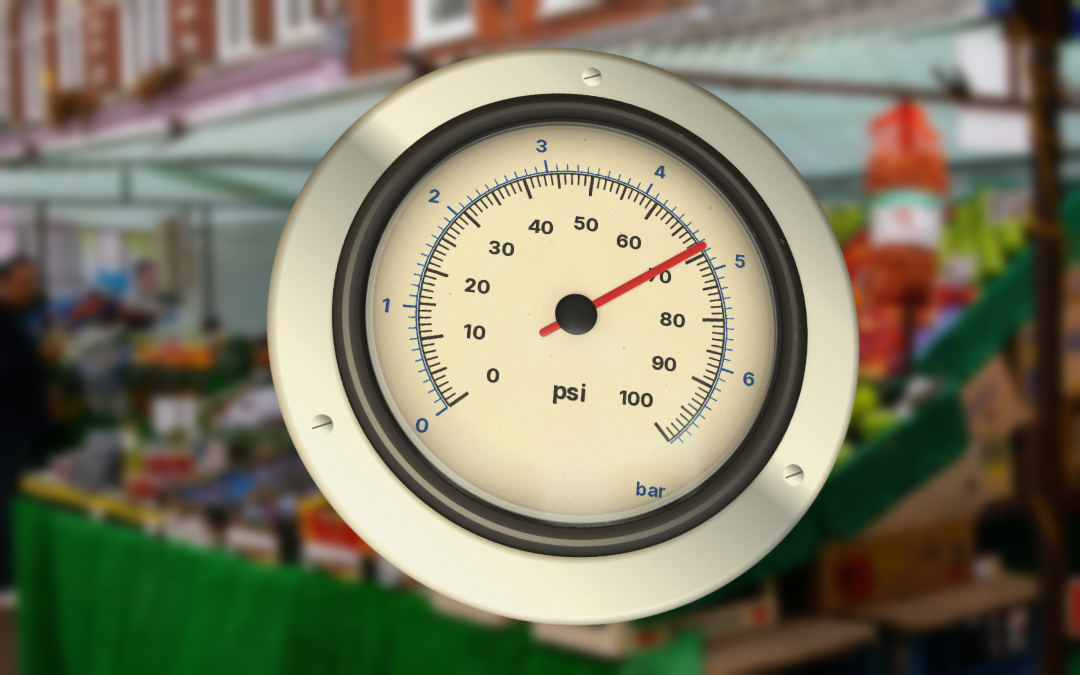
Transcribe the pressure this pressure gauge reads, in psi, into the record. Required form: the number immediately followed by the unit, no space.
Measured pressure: 69psi
